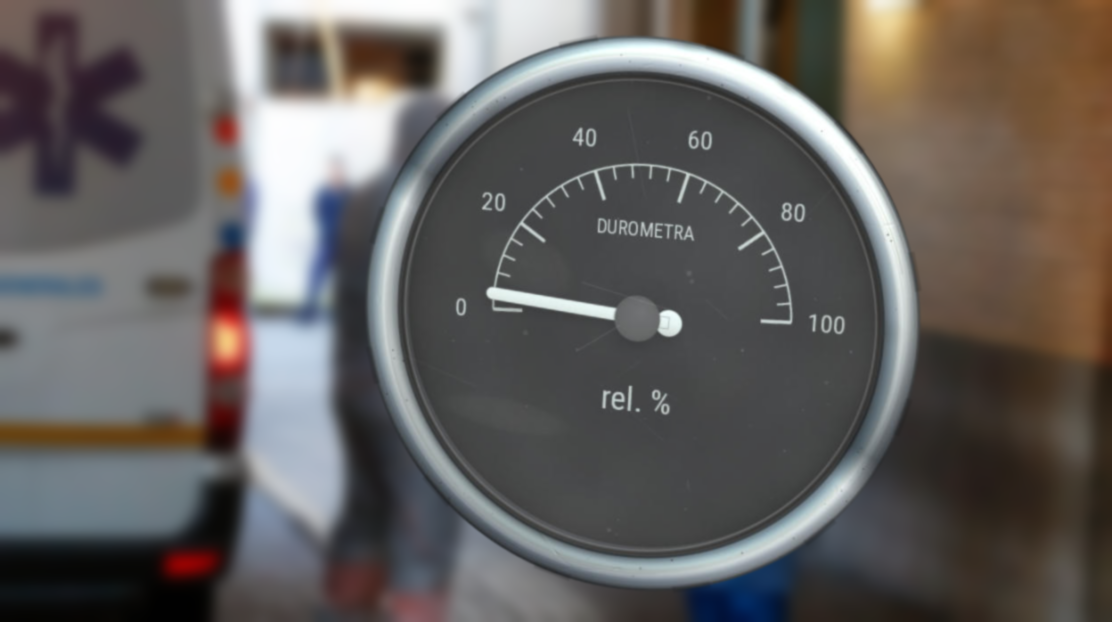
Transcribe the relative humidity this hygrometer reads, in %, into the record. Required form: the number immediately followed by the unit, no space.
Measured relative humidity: 4%
